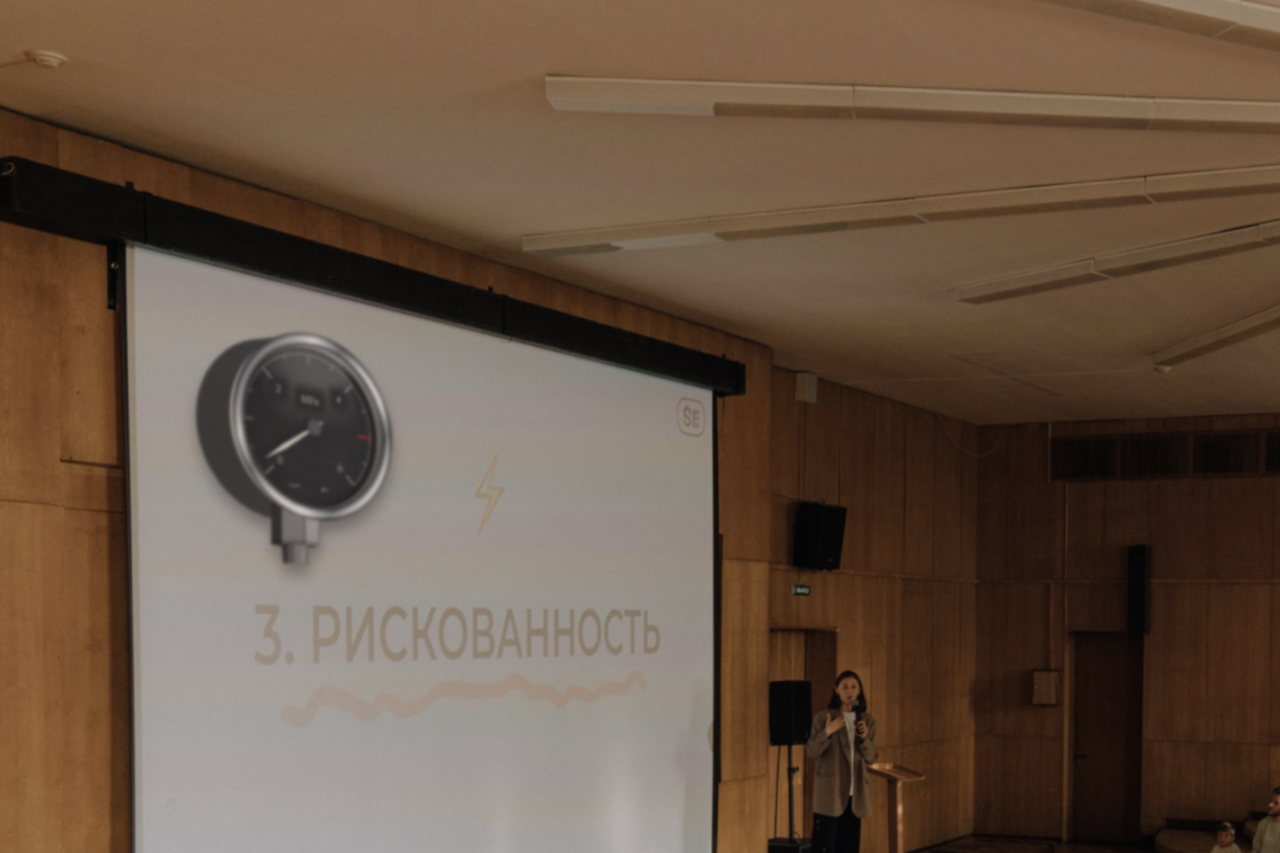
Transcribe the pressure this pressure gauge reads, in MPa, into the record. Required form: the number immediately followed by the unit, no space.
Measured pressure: 0.25MPa
